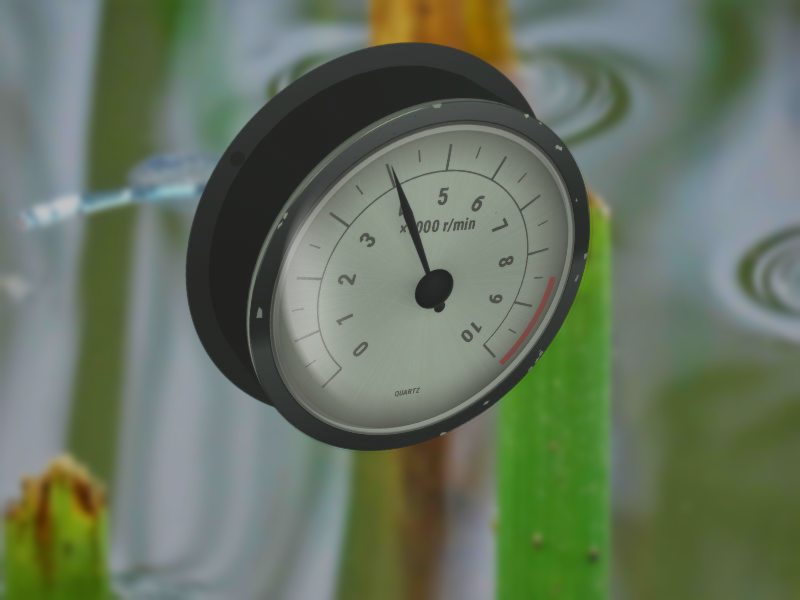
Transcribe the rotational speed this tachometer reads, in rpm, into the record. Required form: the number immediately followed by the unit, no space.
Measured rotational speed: 4000rpm
